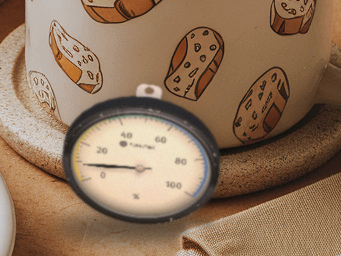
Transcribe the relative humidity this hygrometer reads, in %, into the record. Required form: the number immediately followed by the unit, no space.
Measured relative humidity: 10%
